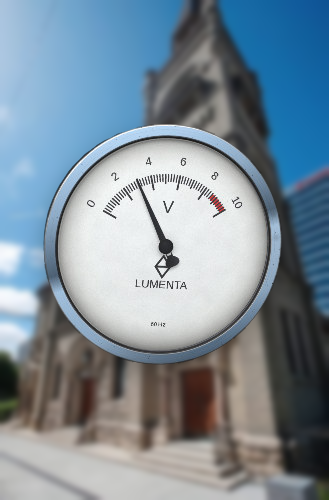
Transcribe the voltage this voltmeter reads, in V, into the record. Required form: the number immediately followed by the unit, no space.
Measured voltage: 3V
